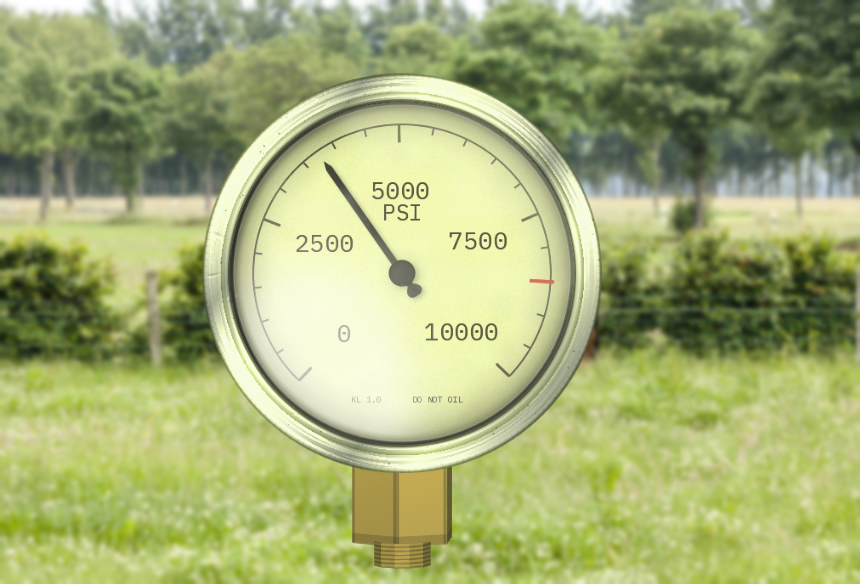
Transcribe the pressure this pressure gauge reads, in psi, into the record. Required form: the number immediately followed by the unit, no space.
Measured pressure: 3750psi
